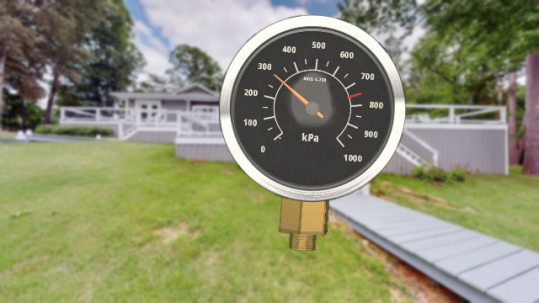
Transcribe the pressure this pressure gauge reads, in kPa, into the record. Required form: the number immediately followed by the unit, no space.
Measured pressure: 300kPa
